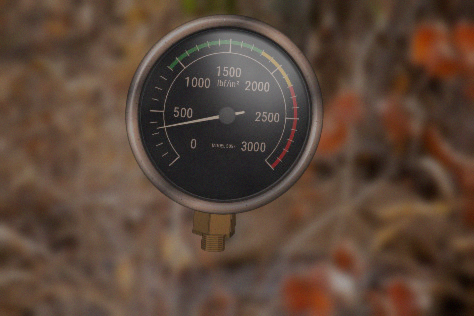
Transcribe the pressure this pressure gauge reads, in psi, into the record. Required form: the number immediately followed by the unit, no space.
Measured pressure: 350psi
